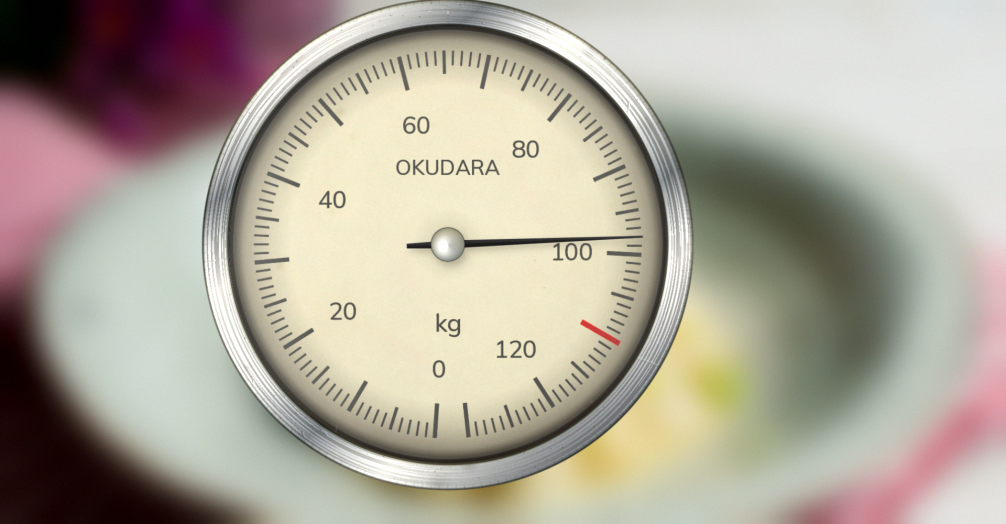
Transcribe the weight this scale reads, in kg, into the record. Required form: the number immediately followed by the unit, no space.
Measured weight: 98kg
